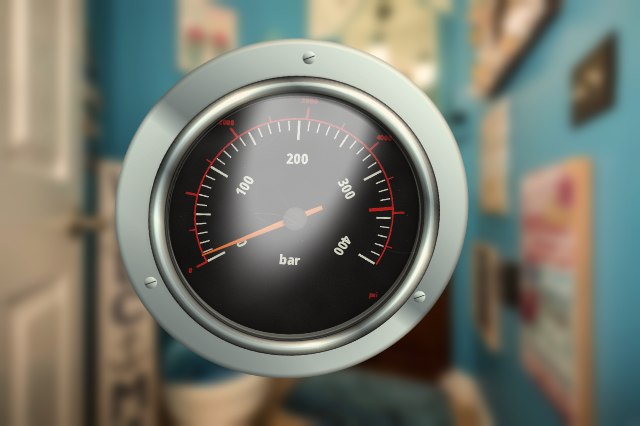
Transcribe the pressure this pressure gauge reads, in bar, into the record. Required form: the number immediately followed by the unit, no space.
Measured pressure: 10bar
